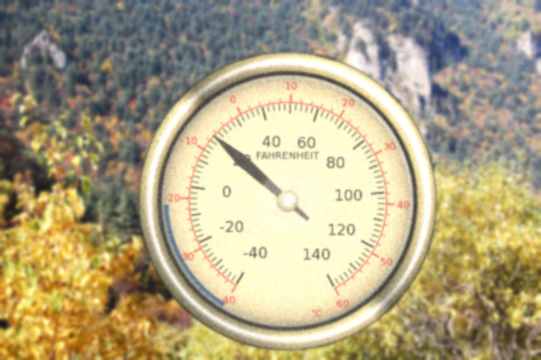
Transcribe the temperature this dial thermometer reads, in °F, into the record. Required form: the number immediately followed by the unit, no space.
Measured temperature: 20°F
